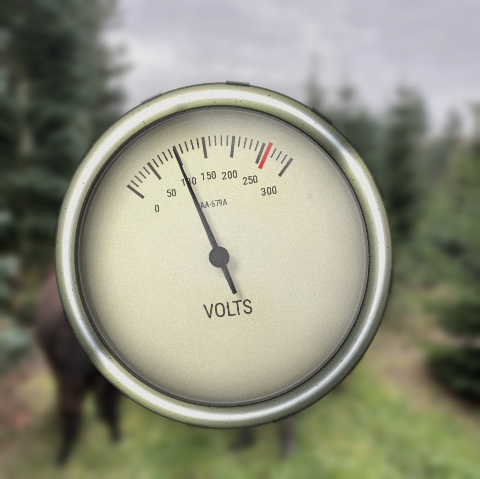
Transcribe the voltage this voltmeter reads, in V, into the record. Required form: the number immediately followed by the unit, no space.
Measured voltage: 100V
